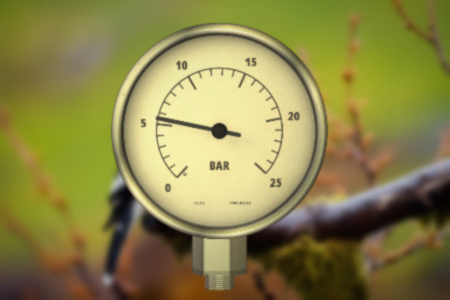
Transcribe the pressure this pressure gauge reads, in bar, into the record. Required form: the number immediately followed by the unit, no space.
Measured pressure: 5.5bar
